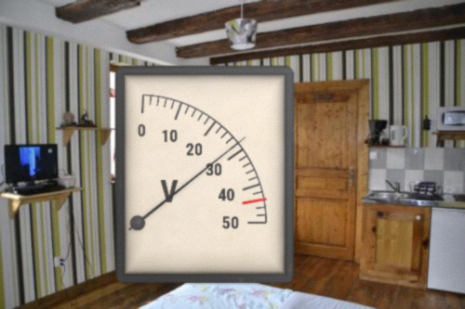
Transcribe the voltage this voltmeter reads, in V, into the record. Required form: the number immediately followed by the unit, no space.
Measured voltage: 28V
